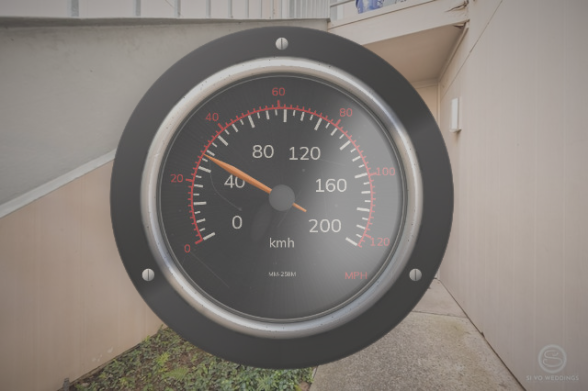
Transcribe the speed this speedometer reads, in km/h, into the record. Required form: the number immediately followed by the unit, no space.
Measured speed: 47.5km/h
